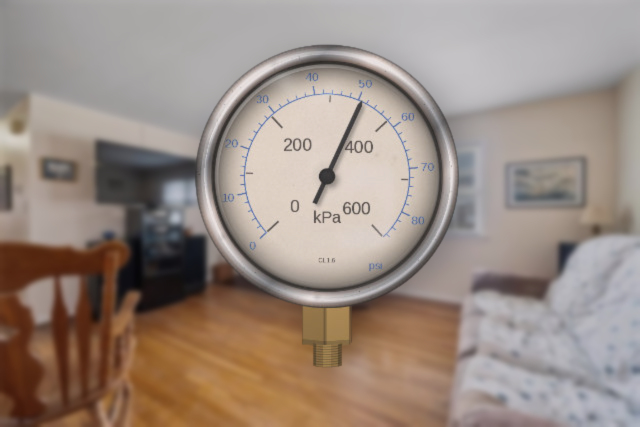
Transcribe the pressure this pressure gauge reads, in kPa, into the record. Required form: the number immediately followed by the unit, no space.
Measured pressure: 350kPa
